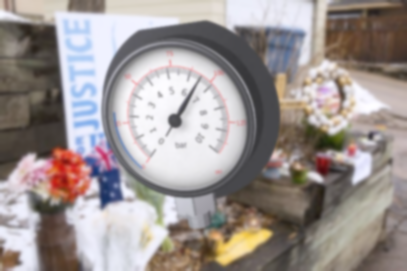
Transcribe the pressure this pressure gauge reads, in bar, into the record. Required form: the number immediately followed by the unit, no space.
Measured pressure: 6.5bar
